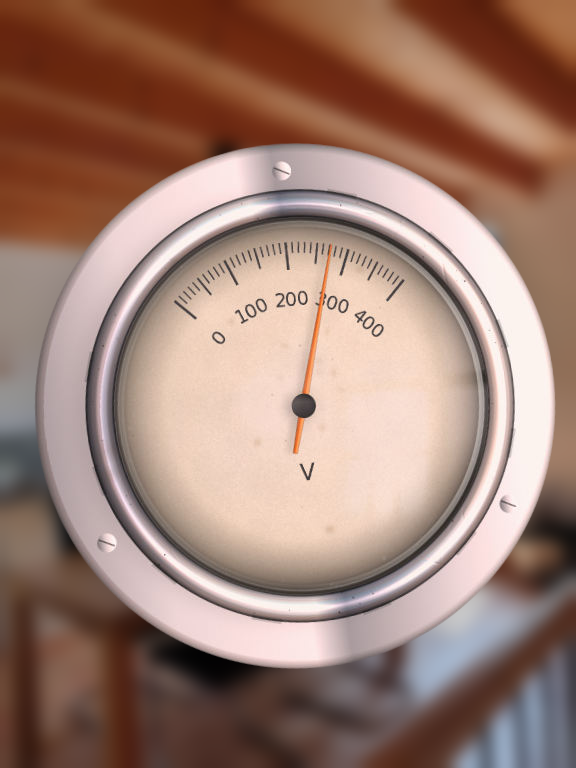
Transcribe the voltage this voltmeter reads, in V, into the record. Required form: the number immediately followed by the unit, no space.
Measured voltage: 270V
